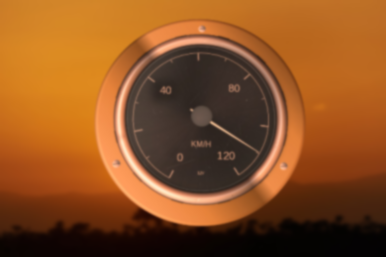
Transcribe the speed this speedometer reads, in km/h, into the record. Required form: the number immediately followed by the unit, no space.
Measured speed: 110km/h
